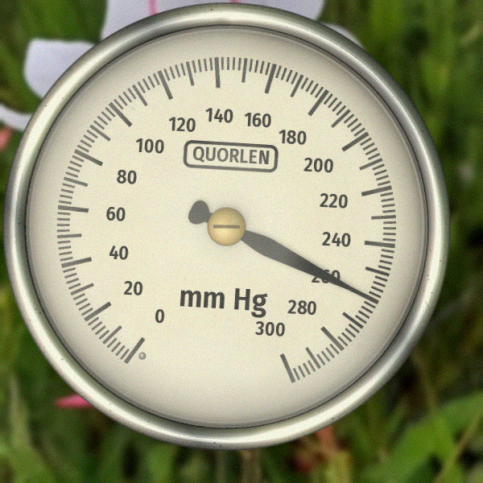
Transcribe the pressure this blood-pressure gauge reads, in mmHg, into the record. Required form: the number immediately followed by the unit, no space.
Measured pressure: 260mmHg
